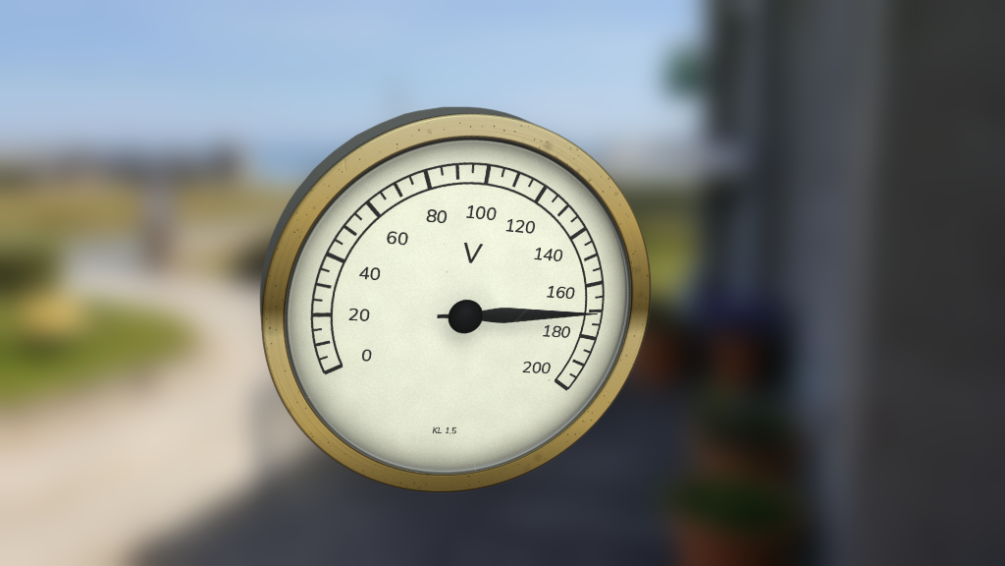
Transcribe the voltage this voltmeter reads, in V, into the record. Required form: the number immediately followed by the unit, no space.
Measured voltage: 170V
